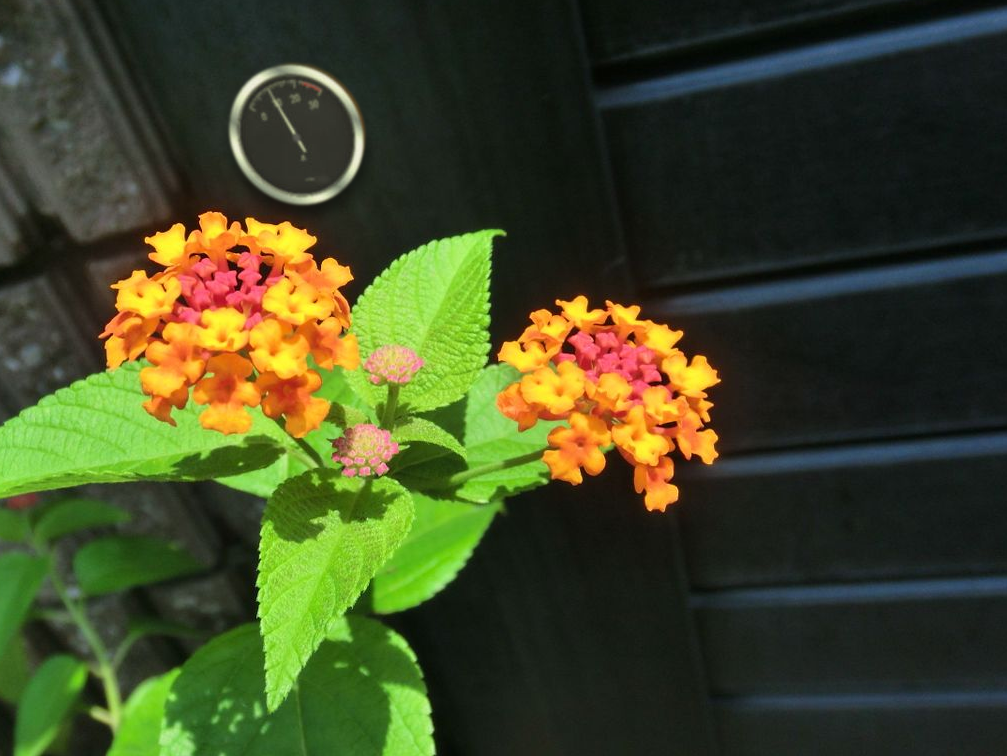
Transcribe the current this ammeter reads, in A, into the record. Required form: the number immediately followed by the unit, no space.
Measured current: 10A
